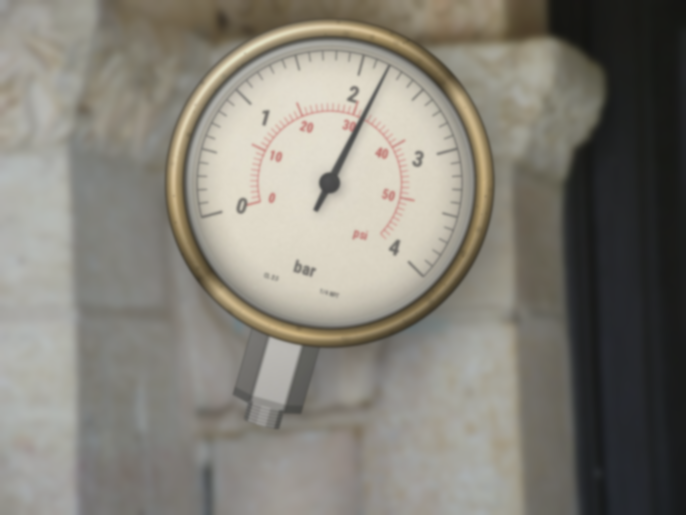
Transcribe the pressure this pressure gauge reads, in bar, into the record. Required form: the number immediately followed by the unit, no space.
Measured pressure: 2.2bar
